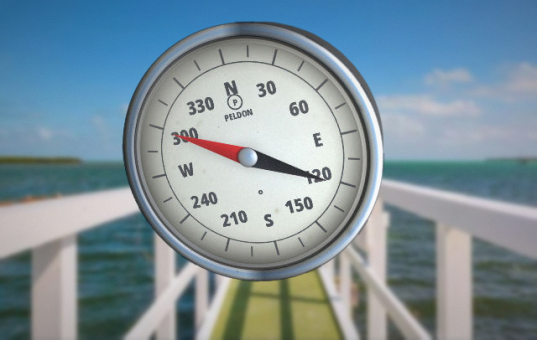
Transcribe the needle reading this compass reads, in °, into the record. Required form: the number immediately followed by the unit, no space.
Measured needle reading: 300°
